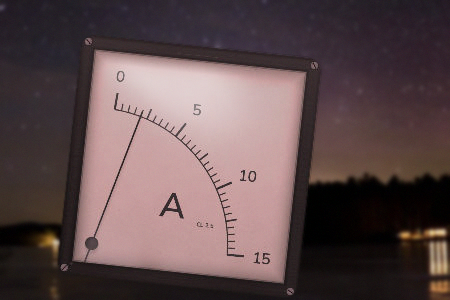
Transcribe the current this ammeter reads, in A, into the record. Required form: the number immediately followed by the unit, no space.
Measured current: 2A
